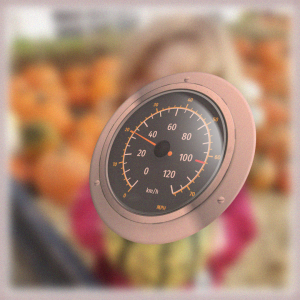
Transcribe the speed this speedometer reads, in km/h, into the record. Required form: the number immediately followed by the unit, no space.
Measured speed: 32.5km/h
